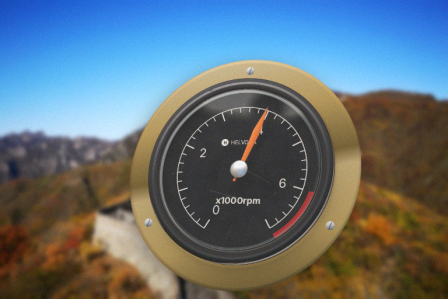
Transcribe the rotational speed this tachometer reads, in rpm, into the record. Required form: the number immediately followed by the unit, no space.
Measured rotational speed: 4000rpm
